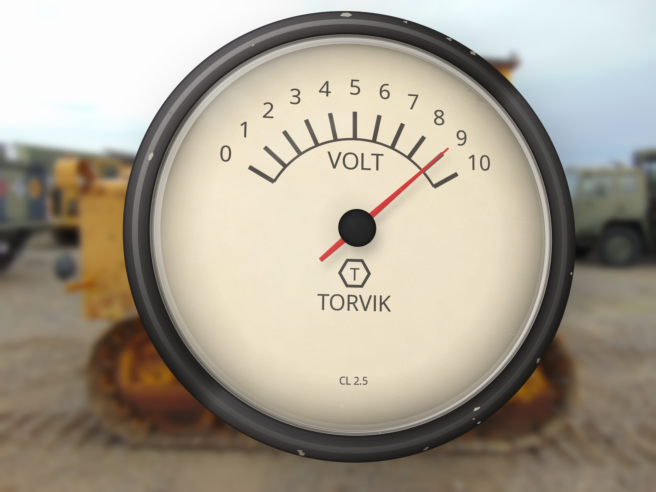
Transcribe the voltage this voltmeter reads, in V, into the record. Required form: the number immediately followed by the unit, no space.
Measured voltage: 9V
